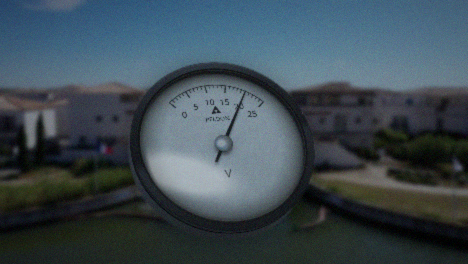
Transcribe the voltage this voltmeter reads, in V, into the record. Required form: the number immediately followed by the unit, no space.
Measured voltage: 20V
